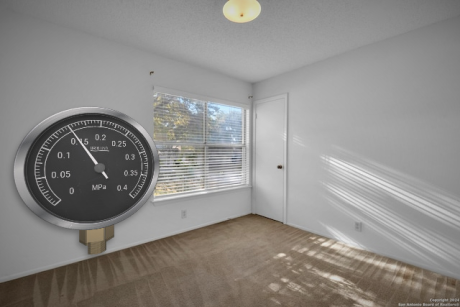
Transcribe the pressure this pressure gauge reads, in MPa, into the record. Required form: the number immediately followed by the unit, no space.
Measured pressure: 0.15MPa
